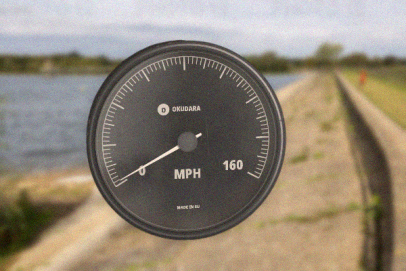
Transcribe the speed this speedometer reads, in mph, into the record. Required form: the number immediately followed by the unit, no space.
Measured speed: 2mph
